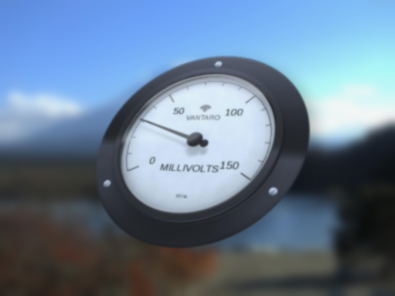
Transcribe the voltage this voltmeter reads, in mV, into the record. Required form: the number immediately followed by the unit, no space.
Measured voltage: 30mV
